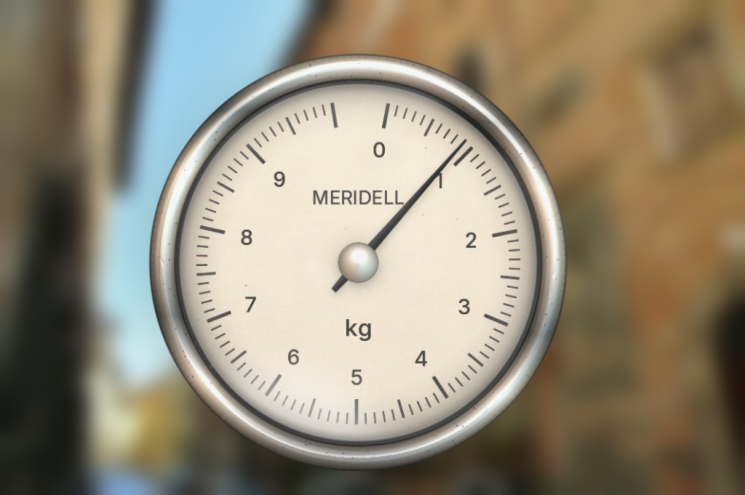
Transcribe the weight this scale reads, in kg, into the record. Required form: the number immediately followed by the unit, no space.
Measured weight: 0.9kg
